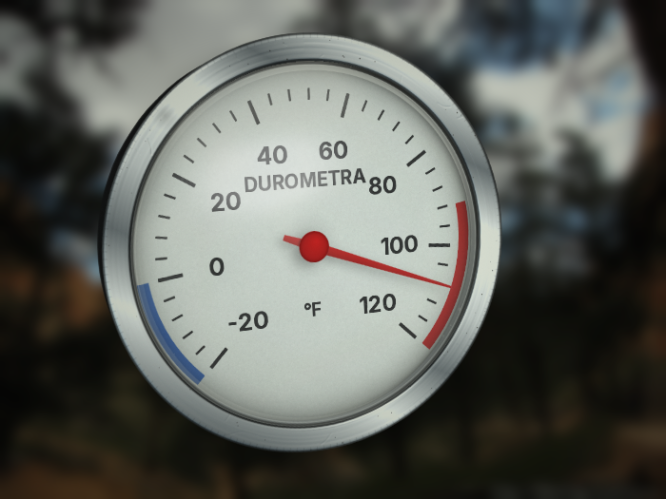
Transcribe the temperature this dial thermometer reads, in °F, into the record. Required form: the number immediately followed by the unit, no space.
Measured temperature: 108°F
